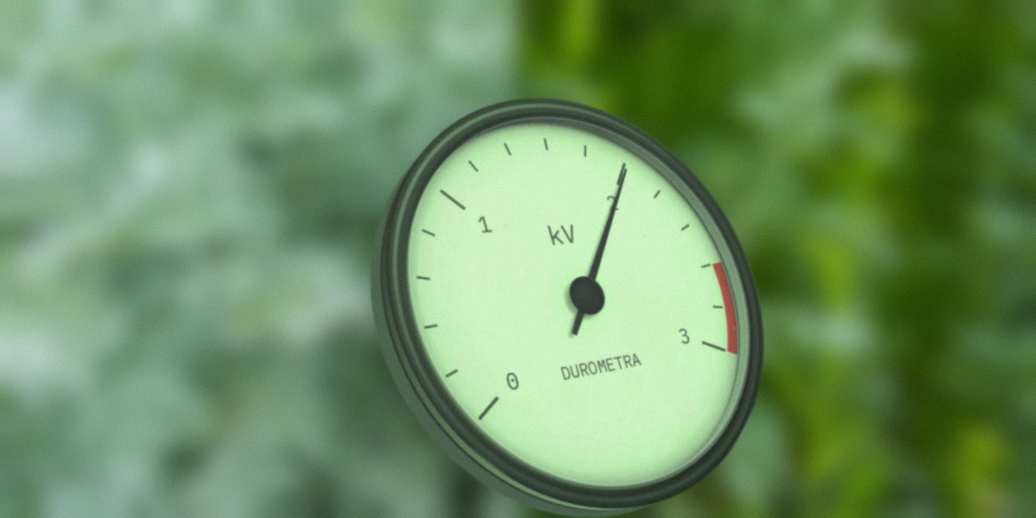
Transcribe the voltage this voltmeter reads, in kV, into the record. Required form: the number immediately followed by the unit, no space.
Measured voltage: 2kV
